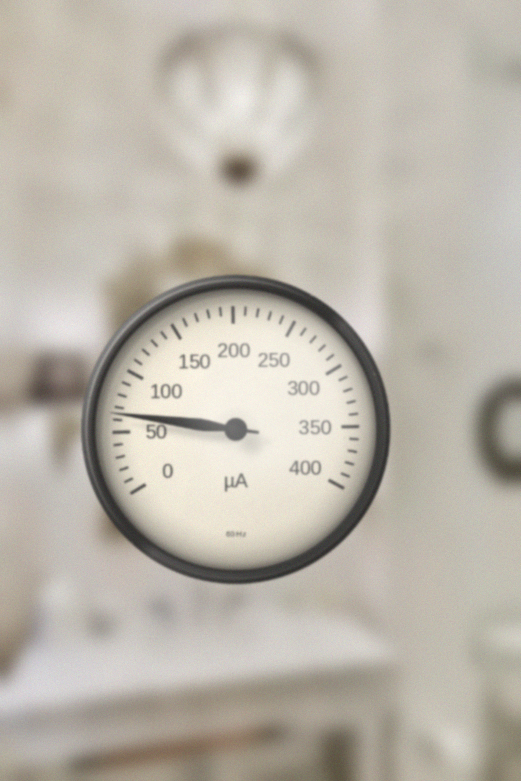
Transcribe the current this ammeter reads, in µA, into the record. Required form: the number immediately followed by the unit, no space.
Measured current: 65µA
